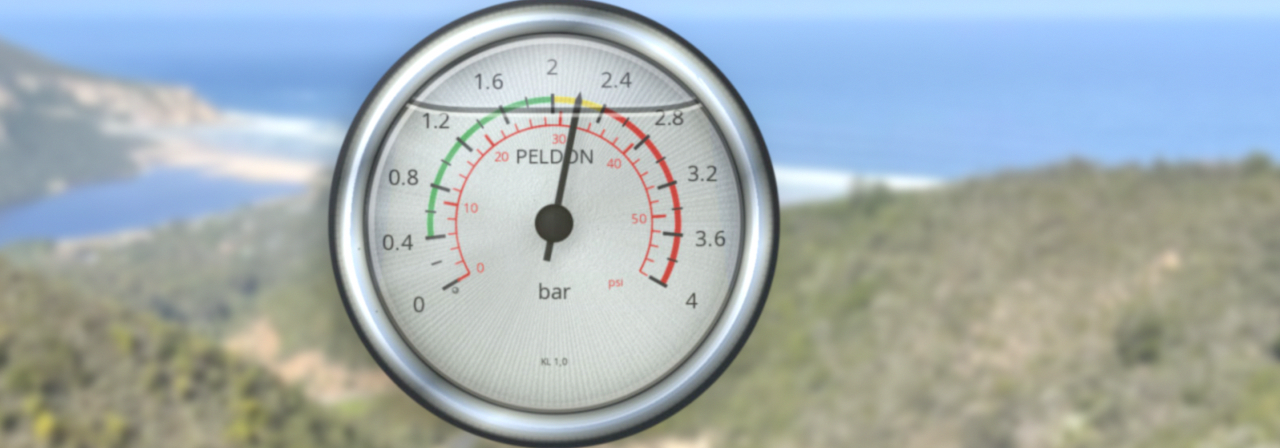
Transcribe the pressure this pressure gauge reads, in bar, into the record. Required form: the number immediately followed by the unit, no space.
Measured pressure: 2.2bar
